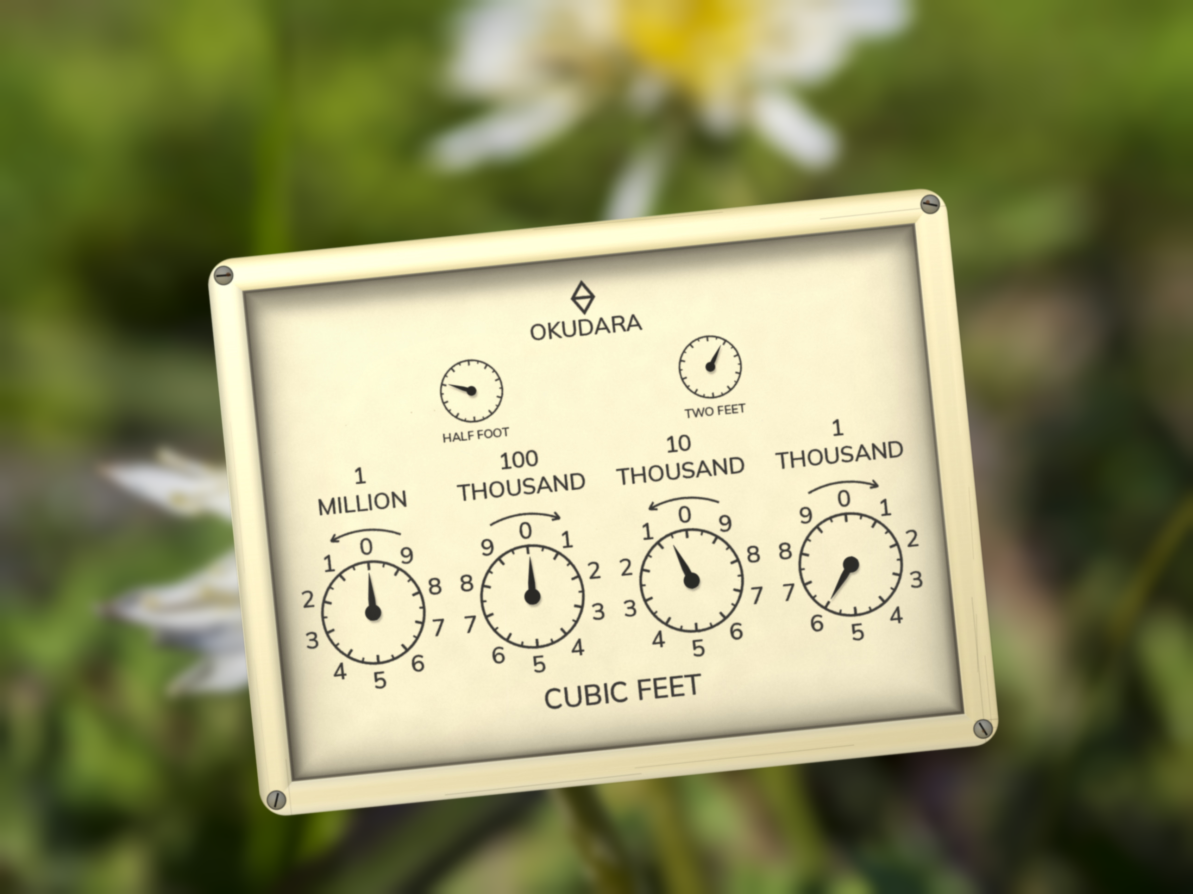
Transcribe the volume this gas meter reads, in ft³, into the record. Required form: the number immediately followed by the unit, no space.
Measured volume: 600ft³
